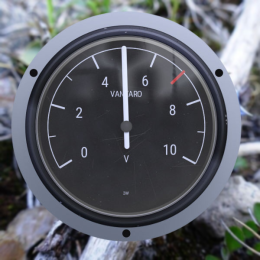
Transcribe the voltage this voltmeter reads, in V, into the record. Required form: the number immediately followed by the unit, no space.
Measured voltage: 5V
